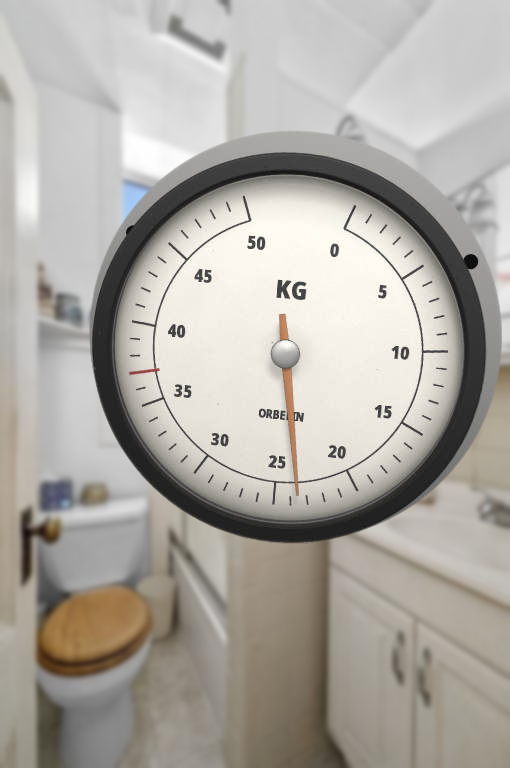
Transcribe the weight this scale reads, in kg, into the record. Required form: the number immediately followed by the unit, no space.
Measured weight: 23.5kg
